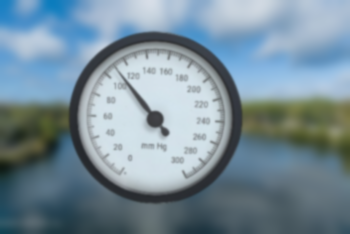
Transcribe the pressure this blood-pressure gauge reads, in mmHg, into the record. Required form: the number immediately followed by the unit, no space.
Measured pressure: 110mmHg
